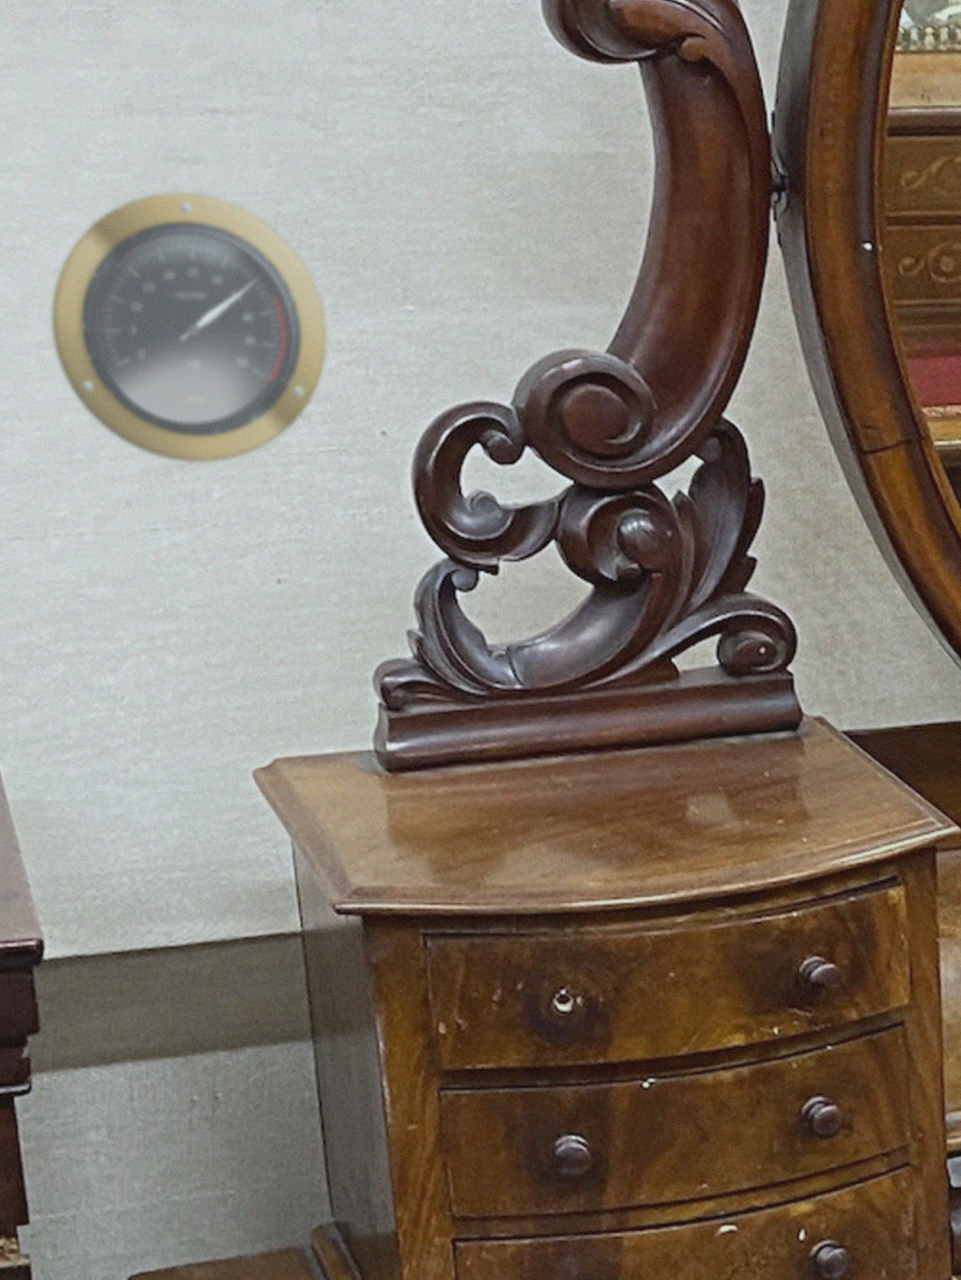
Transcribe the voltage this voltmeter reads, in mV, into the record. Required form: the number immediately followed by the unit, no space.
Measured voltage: 35mV
